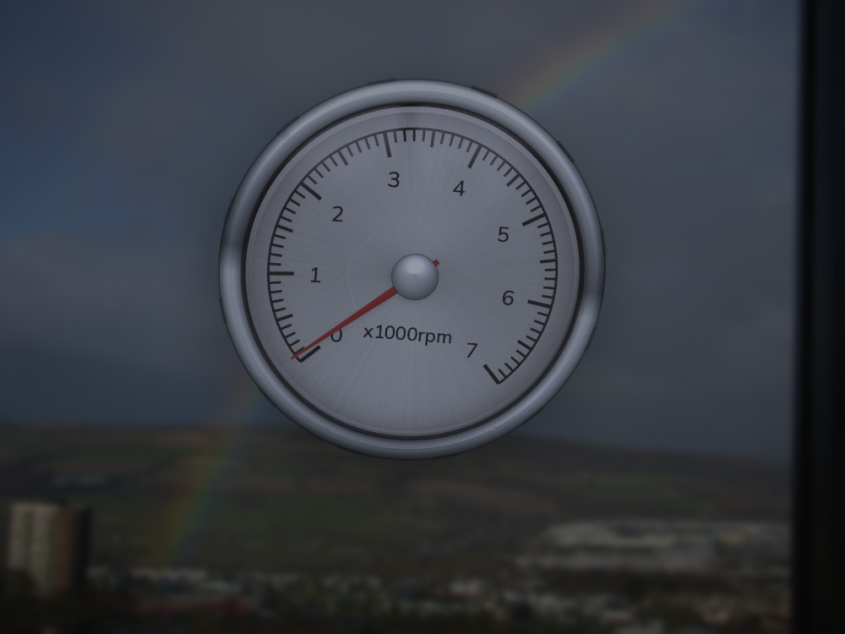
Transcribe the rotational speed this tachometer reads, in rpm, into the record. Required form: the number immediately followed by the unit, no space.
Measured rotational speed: 100rpm
